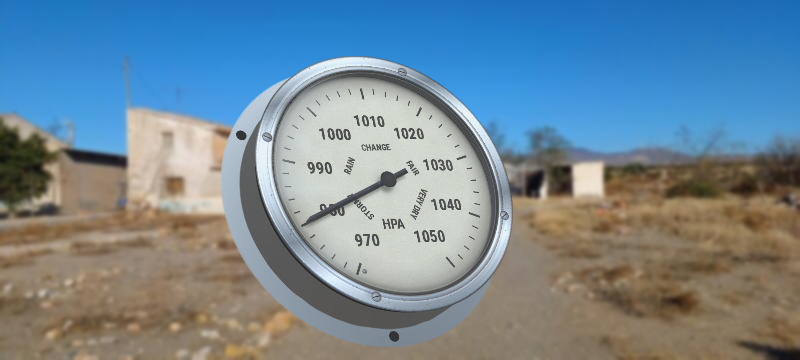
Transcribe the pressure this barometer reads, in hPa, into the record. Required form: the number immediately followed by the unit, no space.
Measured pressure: 980hPa
